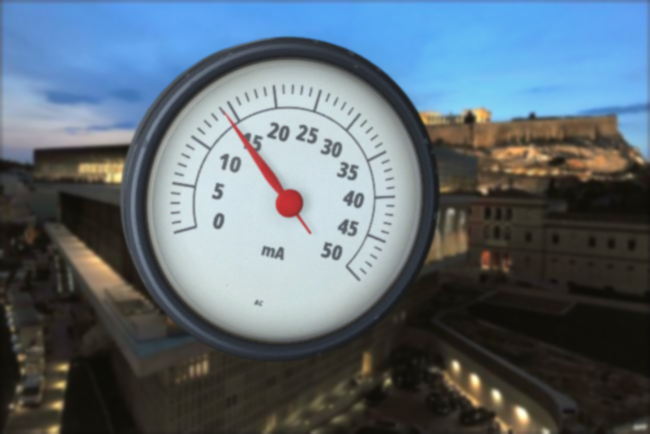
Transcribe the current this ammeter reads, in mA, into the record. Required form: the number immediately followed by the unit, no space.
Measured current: 14mA
